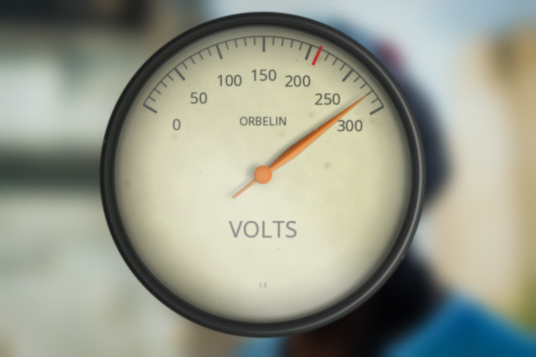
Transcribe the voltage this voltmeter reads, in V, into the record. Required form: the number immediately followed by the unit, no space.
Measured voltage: 280V
